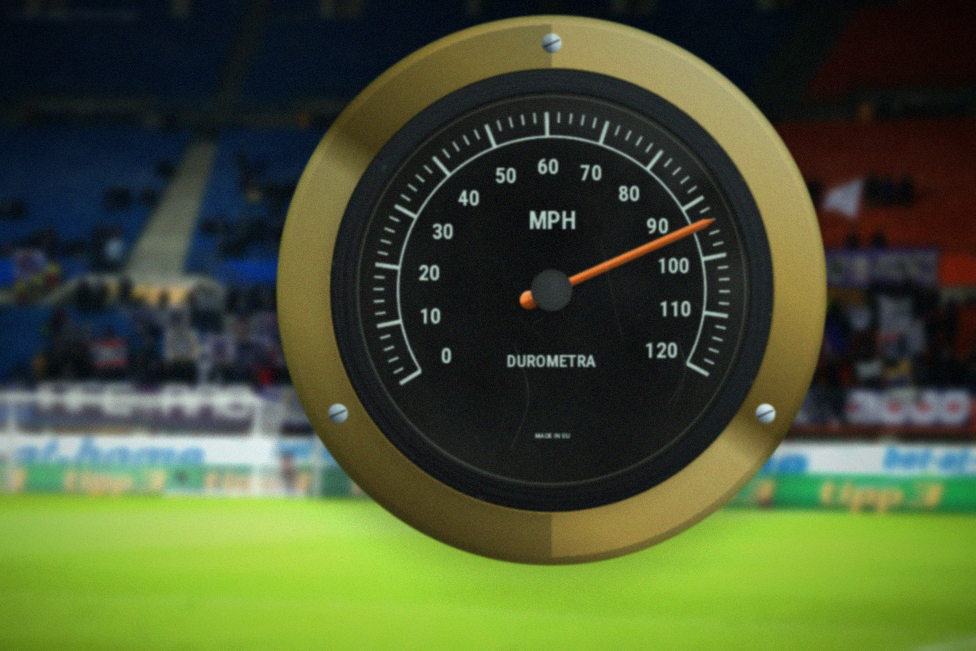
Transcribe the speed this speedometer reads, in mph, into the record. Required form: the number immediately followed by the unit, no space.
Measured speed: 94mph
